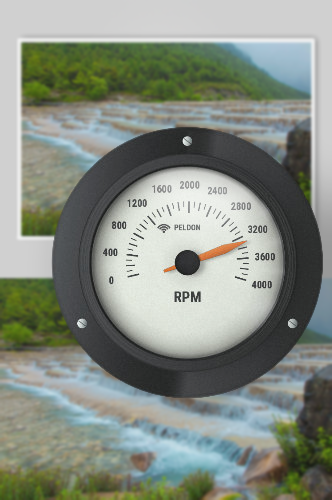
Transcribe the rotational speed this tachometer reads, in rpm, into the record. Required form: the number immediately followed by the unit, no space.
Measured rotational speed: 3300rpm
